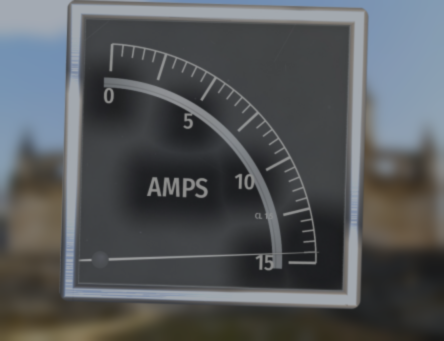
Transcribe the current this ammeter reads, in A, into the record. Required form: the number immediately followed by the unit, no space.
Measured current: 14.5A
